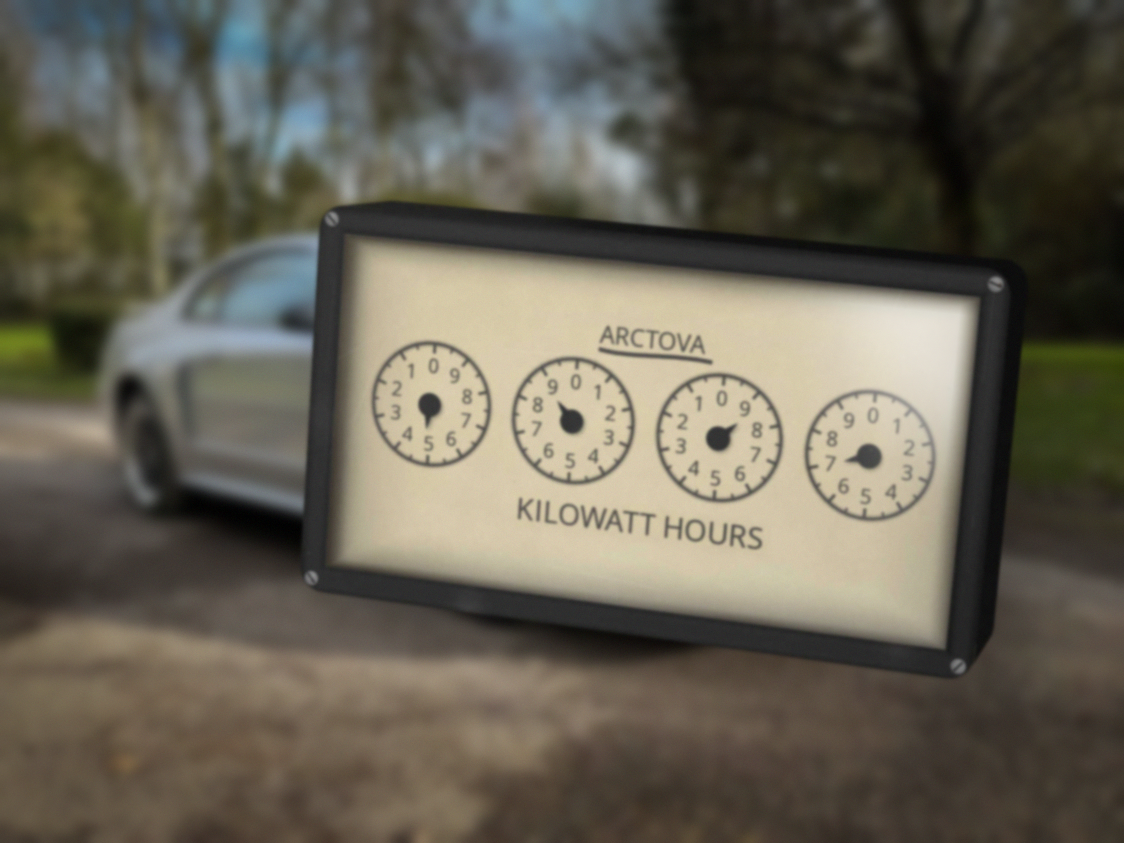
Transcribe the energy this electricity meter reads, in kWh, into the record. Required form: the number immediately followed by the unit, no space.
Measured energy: 4887kWh
